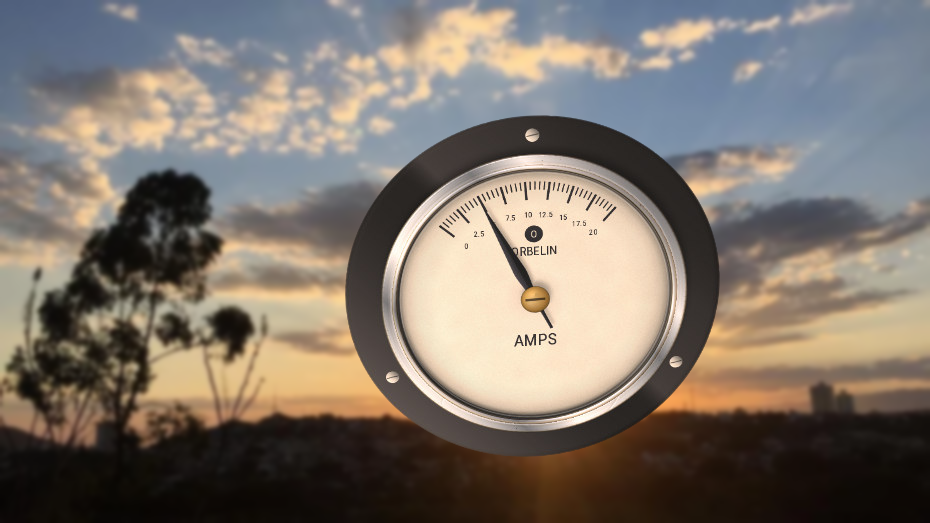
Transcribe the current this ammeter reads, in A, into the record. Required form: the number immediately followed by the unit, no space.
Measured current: 5A
